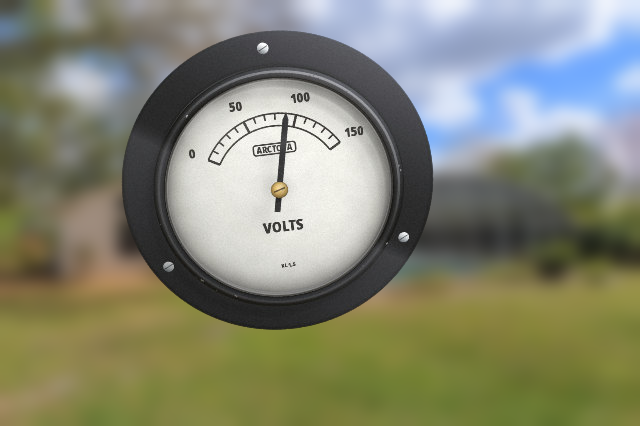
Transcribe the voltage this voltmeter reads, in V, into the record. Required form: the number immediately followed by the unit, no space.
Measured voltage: 90V
